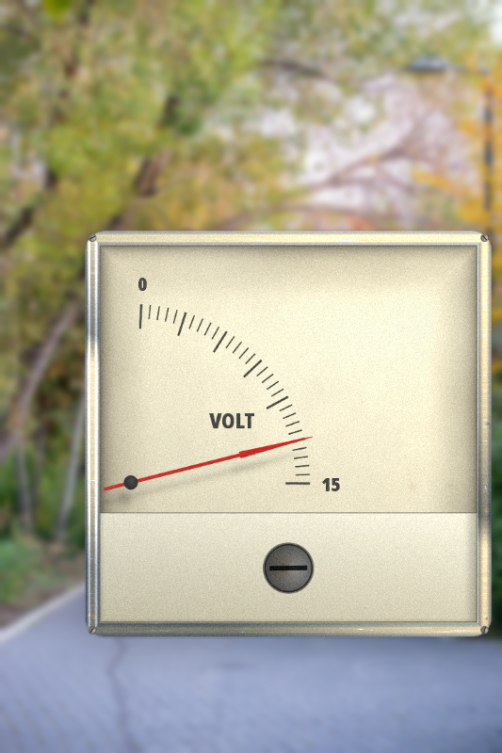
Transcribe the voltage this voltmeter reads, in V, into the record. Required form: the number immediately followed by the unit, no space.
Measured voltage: 12.5V
